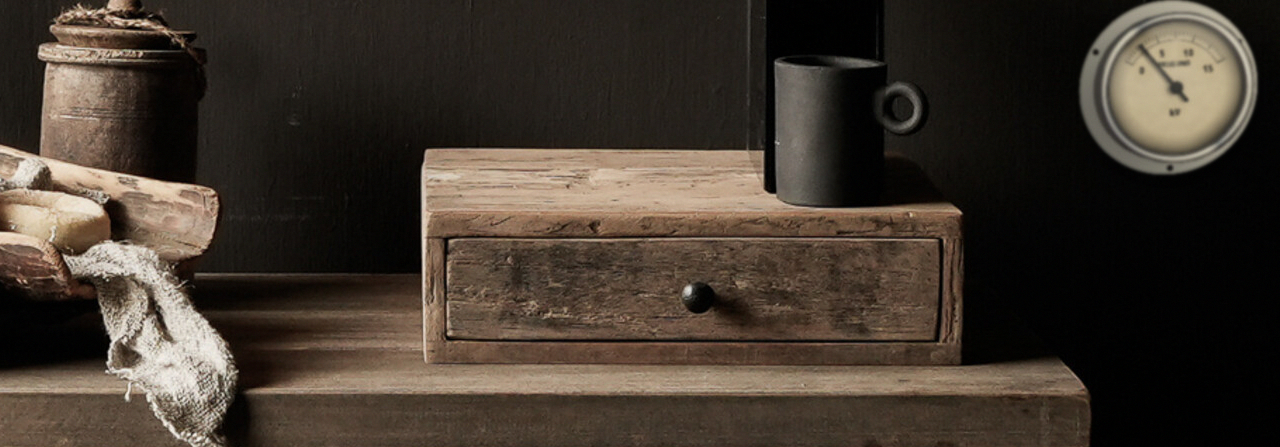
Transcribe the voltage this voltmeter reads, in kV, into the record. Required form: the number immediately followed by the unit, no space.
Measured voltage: 2.5kV
